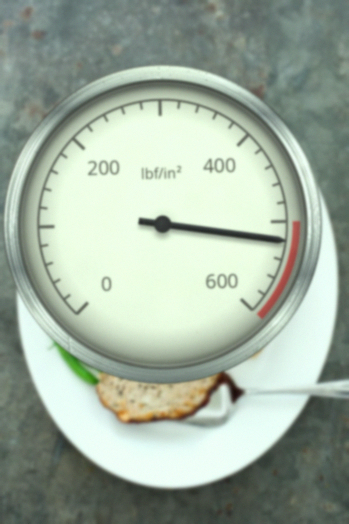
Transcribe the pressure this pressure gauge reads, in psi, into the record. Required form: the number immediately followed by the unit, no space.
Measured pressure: 520psi
